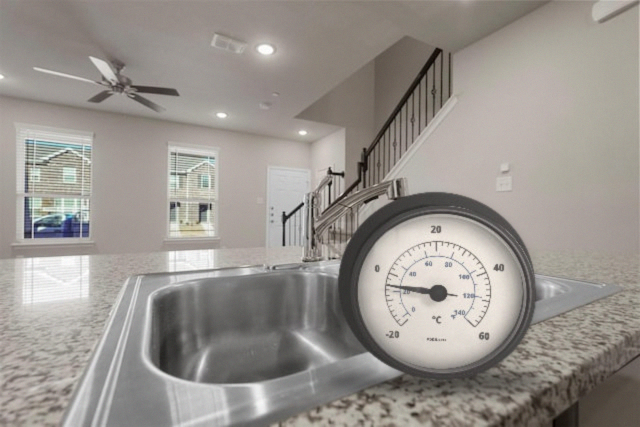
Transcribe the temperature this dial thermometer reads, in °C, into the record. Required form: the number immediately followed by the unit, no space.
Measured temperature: -4°C
